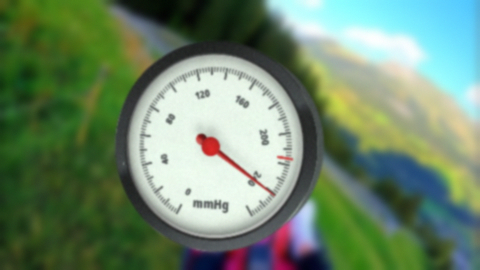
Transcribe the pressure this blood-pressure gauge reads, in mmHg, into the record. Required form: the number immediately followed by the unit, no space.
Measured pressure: 240mmHg
